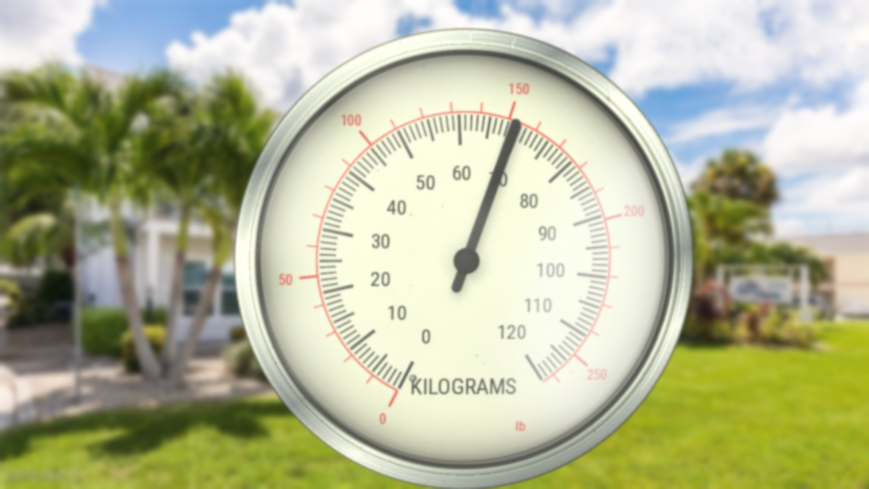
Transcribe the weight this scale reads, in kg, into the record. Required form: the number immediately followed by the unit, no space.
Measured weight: 69kg
